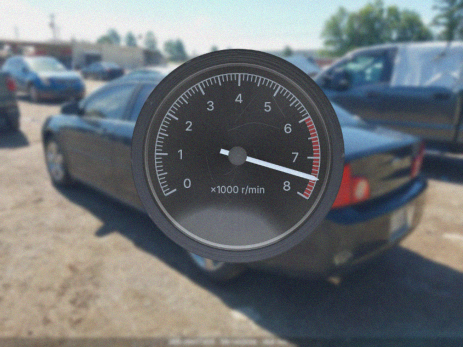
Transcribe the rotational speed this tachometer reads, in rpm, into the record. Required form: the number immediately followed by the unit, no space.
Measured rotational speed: 7500rpm
